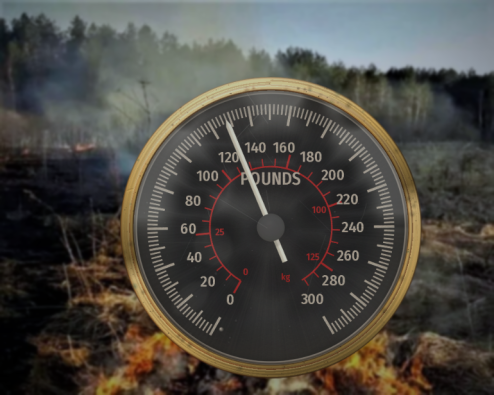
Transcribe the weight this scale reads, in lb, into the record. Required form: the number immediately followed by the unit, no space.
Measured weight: 128lb
